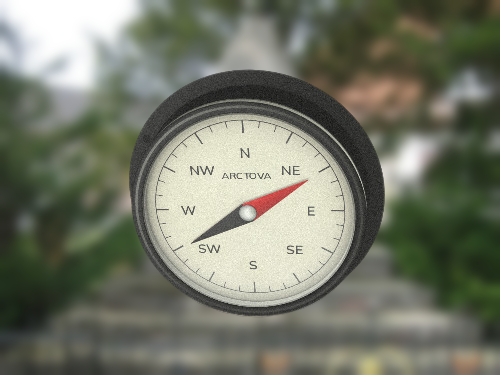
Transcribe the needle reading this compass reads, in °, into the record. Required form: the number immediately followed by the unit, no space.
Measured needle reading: 60°
